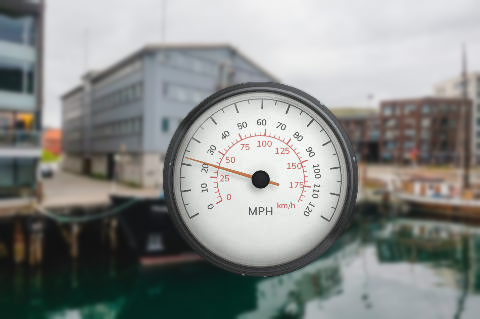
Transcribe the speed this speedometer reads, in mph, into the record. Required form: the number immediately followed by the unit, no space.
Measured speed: 22.5mph
